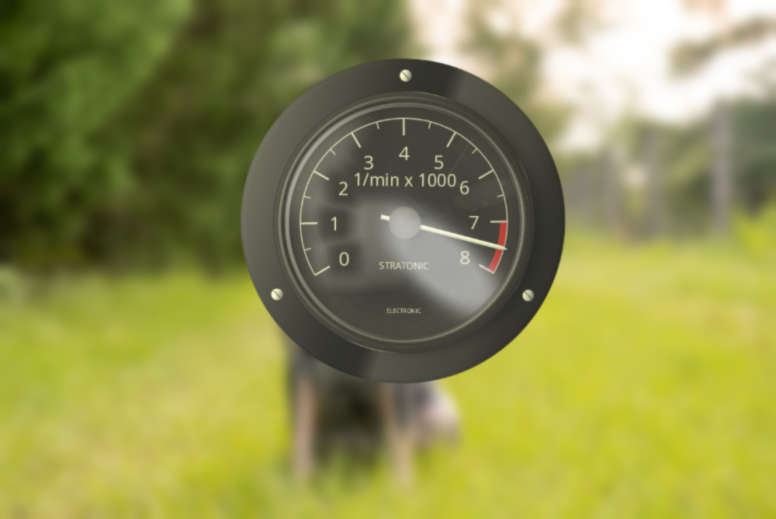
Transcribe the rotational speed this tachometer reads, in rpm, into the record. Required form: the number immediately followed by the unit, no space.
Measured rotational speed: 7500rpm
